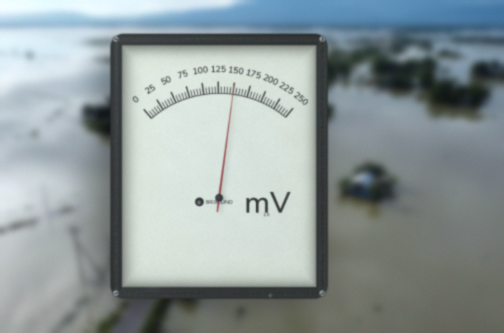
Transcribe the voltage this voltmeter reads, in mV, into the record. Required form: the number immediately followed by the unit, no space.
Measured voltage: 150mV
